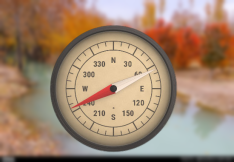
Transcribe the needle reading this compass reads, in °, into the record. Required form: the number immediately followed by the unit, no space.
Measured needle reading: 245°
